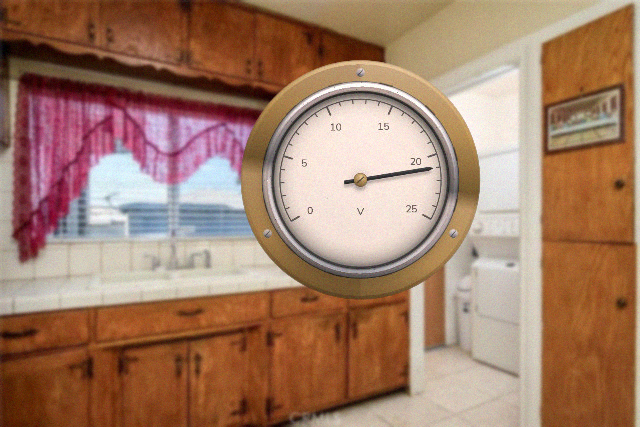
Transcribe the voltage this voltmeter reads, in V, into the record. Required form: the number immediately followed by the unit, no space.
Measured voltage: 21V
